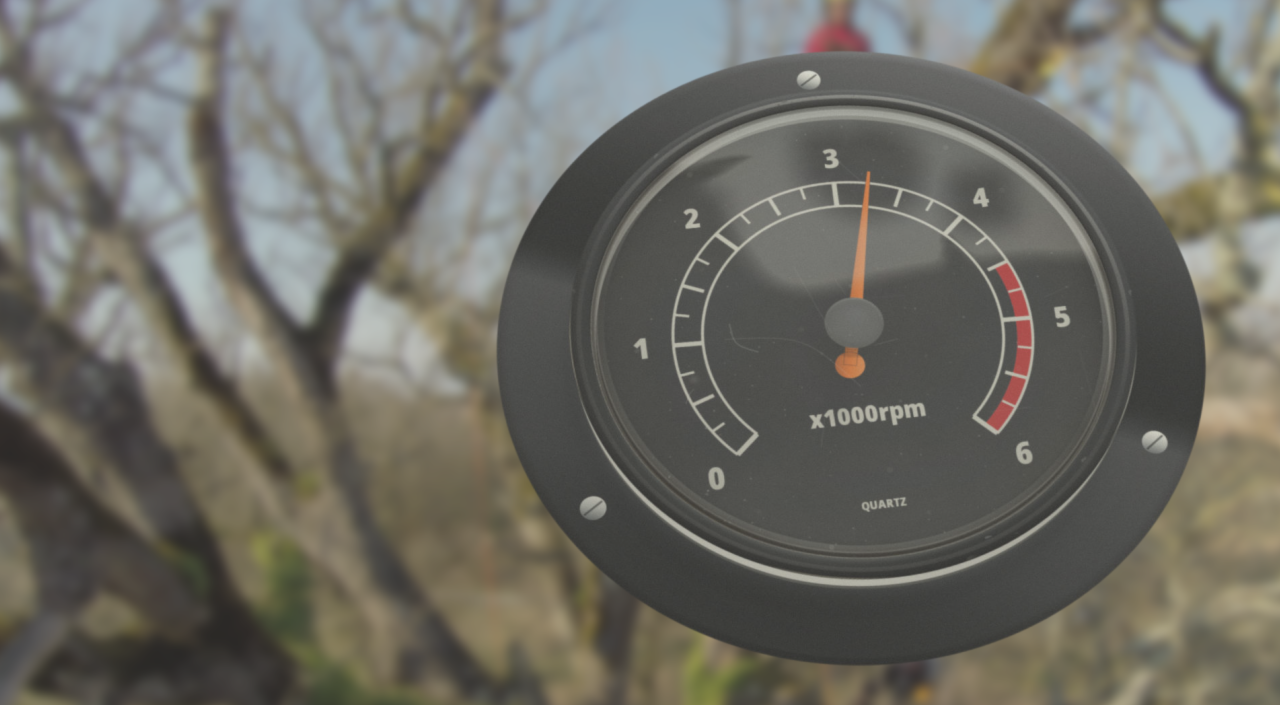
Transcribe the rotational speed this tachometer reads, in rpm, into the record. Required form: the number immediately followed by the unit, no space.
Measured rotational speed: 3250rpm
